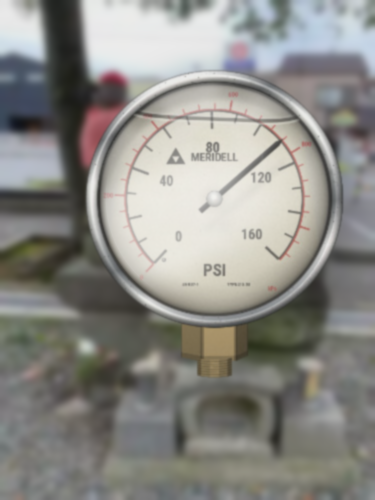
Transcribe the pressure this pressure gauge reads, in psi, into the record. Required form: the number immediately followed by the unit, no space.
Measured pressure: 110psi
